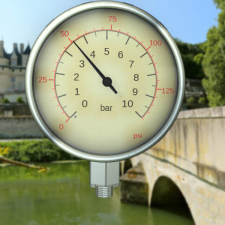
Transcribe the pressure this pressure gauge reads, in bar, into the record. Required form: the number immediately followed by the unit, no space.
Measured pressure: 3.5bar
